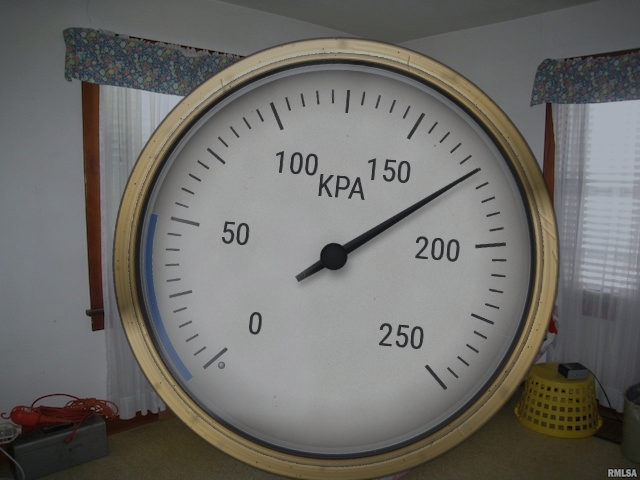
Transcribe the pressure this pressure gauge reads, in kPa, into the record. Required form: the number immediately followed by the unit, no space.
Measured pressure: 175kPa
